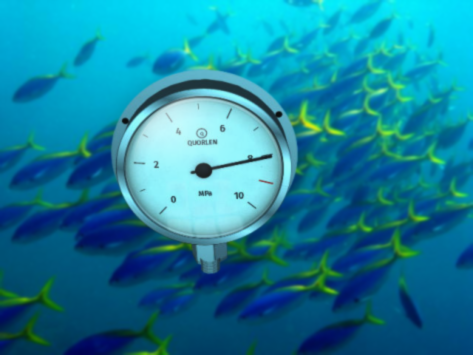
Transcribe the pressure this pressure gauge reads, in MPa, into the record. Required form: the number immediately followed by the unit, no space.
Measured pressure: 8MPa
